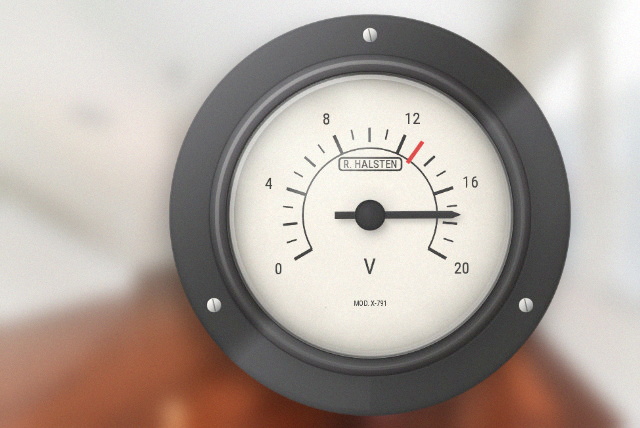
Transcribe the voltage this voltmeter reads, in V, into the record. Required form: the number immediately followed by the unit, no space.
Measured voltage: 17.5V
